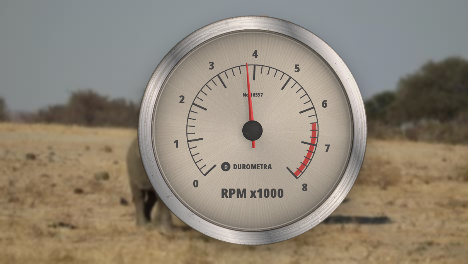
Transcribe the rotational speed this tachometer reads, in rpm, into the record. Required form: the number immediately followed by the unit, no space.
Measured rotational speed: 3800rpm
